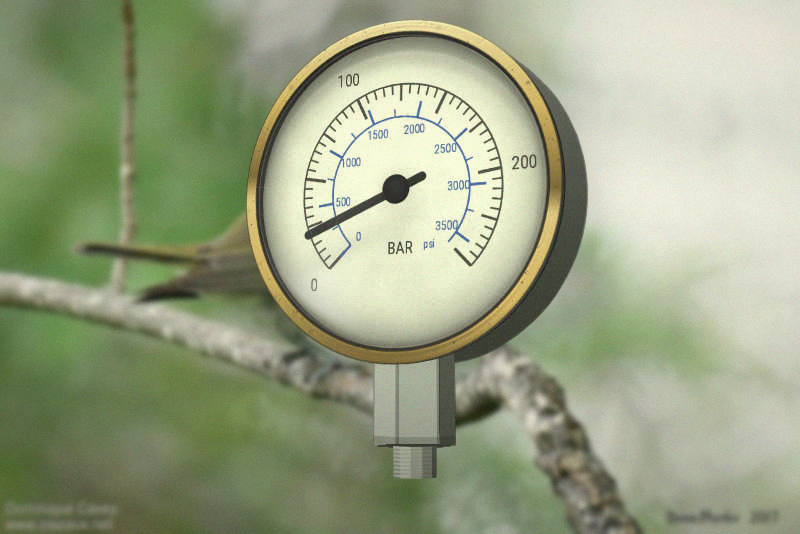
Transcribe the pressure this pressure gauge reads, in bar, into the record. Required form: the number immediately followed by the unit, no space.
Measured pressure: 20bar
